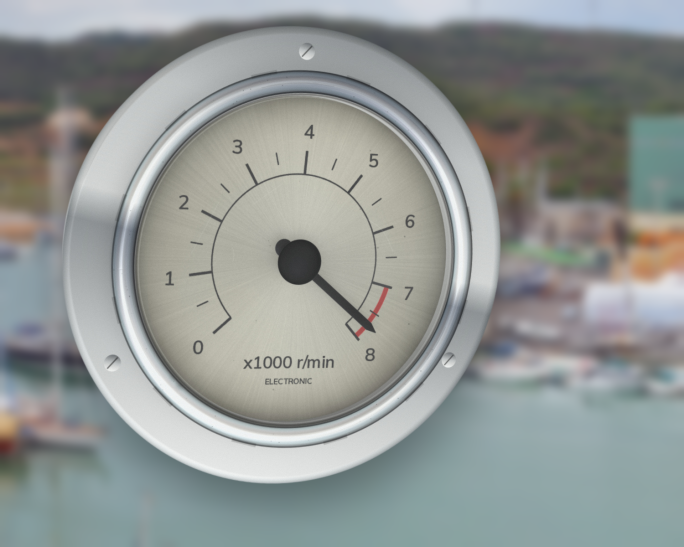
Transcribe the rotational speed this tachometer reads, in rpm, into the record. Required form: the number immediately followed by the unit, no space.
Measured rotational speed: 7750rpm
